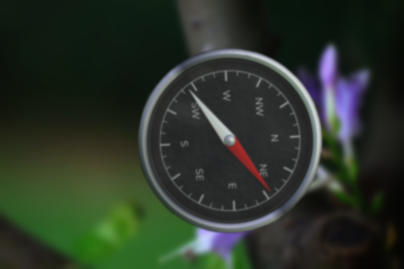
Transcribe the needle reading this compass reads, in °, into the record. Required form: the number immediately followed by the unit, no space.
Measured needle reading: 55°
